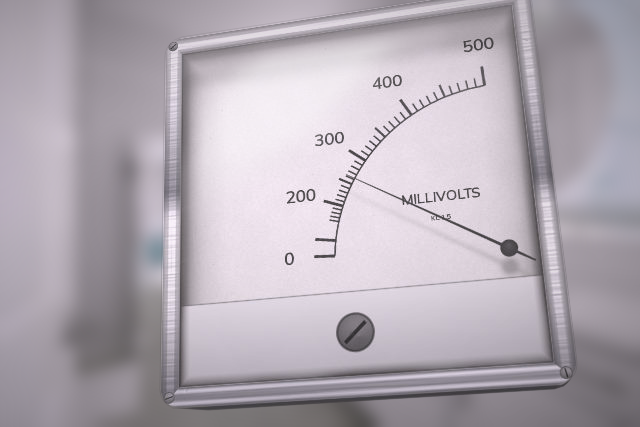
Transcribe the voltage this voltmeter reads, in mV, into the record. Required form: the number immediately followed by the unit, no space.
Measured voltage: 260mV
